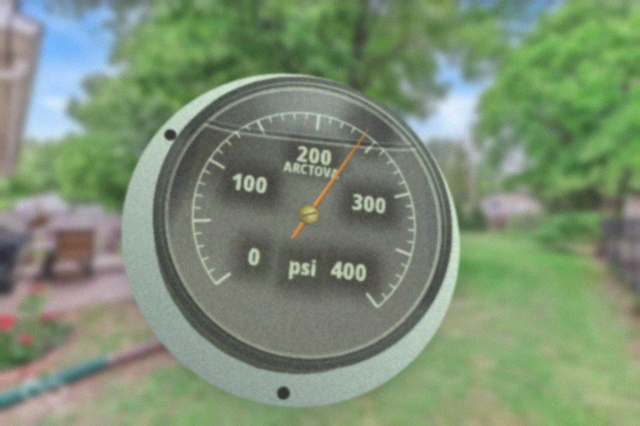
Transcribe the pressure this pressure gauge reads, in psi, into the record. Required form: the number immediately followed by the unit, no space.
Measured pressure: 240psi
